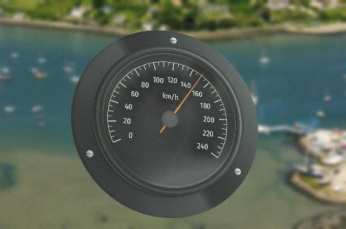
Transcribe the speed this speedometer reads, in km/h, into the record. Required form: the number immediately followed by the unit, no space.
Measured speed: 150km/h
